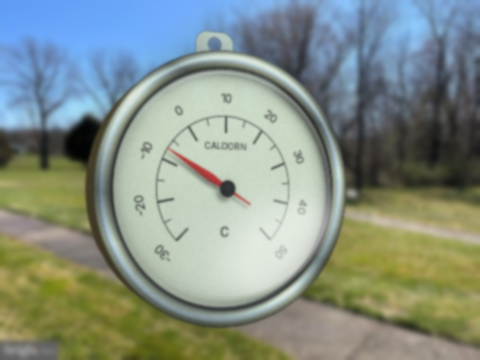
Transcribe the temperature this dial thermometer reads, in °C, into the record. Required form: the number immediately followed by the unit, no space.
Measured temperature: -7.5°C
